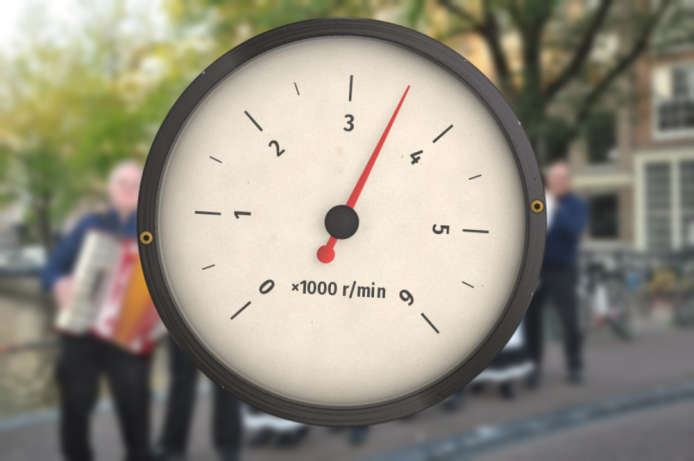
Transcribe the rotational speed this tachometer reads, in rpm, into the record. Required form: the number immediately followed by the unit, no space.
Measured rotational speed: 3500rpm
